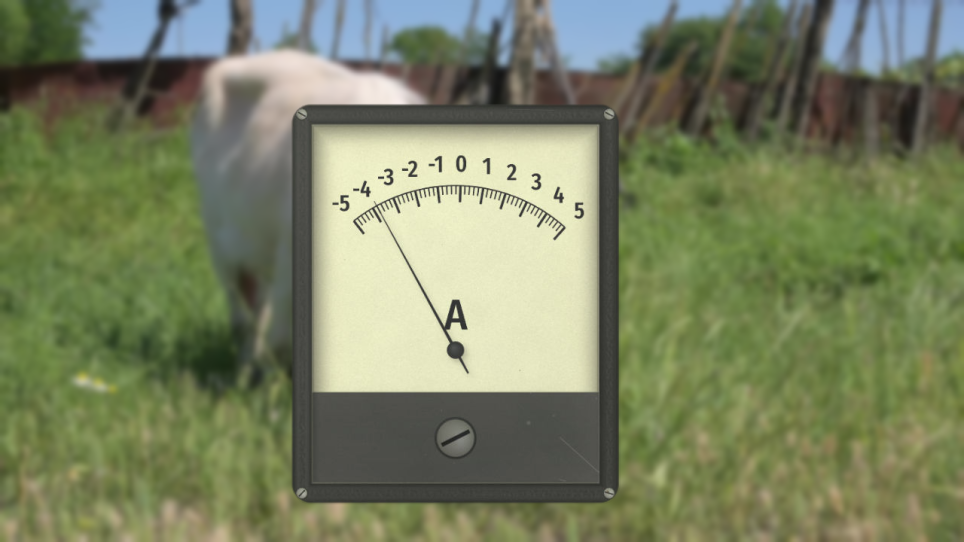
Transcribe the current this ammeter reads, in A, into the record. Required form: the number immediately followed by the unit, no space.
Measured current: -3.8A
